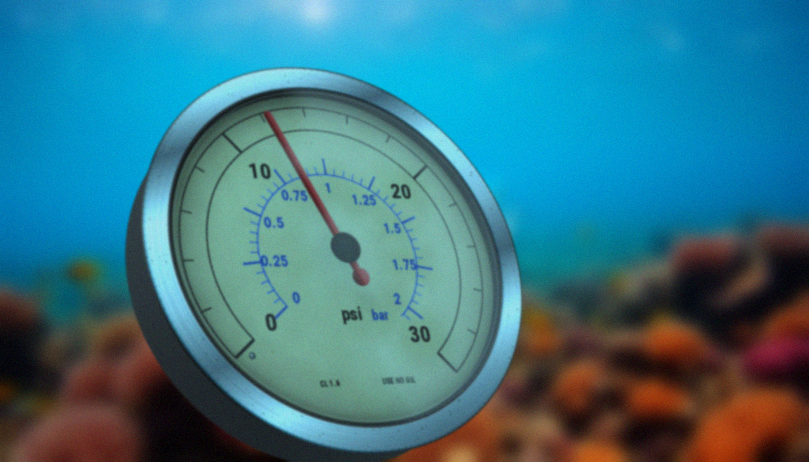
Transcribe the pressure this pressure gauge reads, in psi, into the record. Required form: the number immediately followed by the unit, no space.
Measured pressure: 12psi
